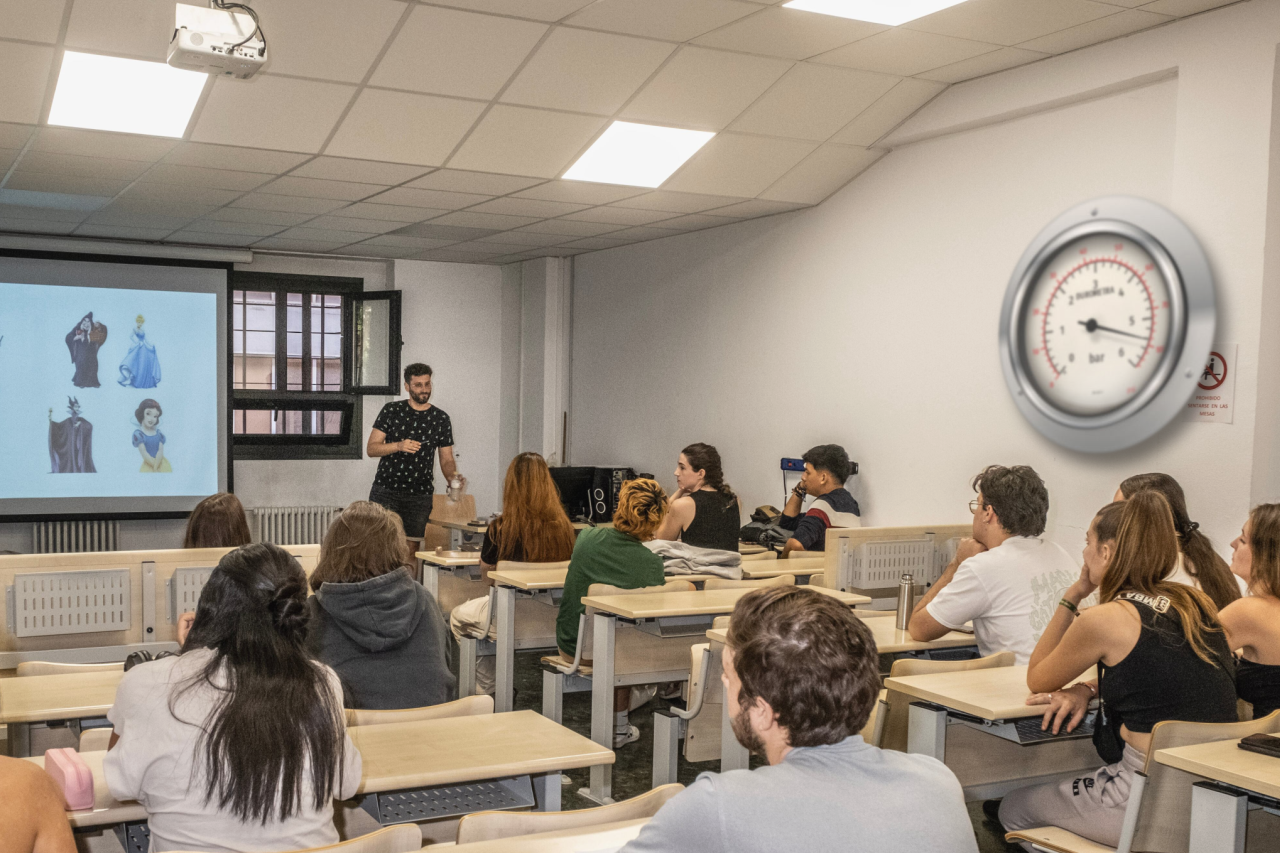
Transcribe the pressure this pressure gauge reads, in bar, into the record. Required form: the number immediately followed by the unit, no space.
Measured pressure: 5.4bar
